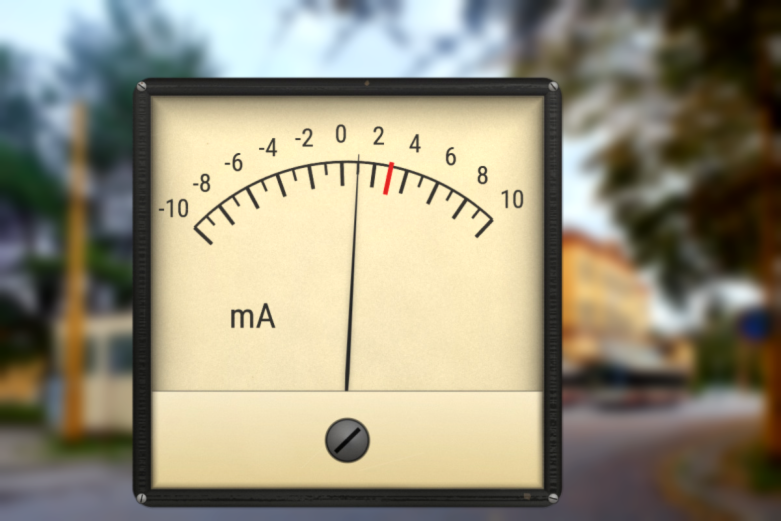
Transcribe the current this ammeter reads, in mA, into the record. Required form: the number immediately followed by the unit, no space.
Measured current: 1mA
